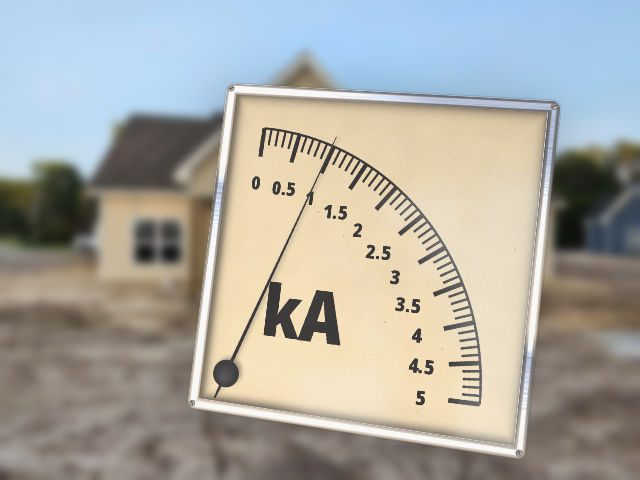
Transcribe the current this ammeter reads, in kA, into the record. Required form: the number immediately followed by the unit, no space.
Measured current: 1kA
